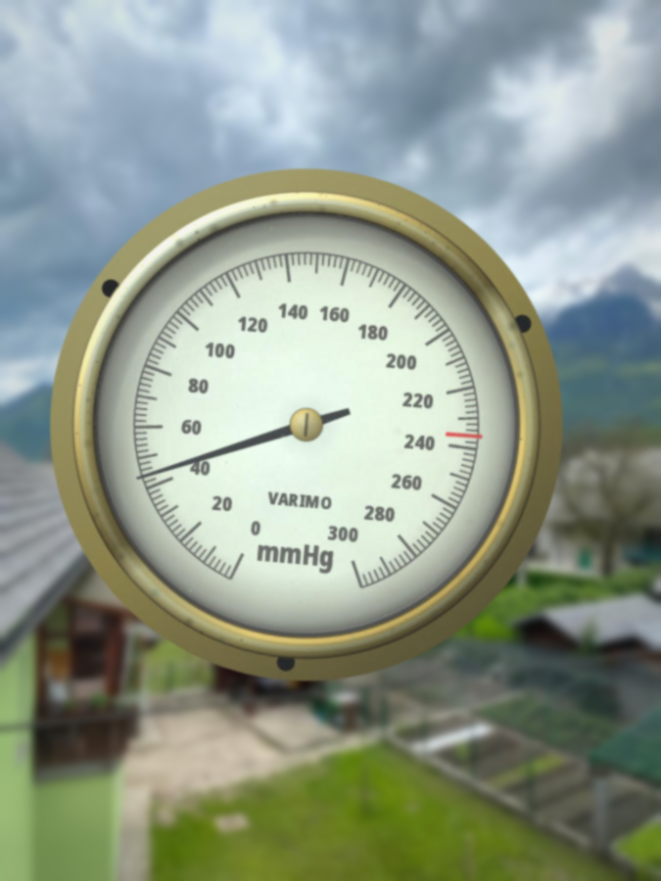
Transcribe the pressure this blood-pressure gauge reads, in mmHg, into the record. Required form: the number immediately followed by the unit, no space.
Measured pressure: 44mmHg
